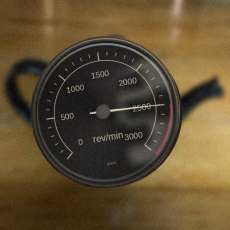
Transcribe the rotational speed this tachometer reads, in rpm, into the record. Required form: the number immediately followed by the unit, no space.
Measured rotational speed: 2500rpm
